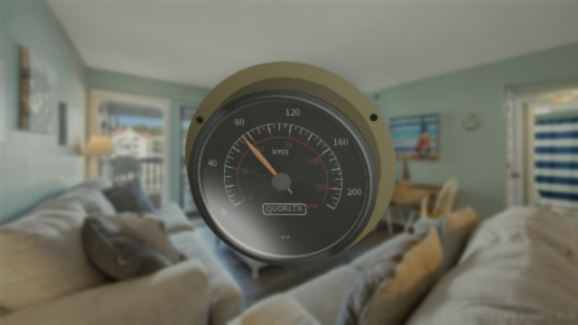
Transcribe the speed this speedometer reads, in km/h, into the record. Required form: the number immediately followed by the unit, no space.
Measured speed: 75km/h
